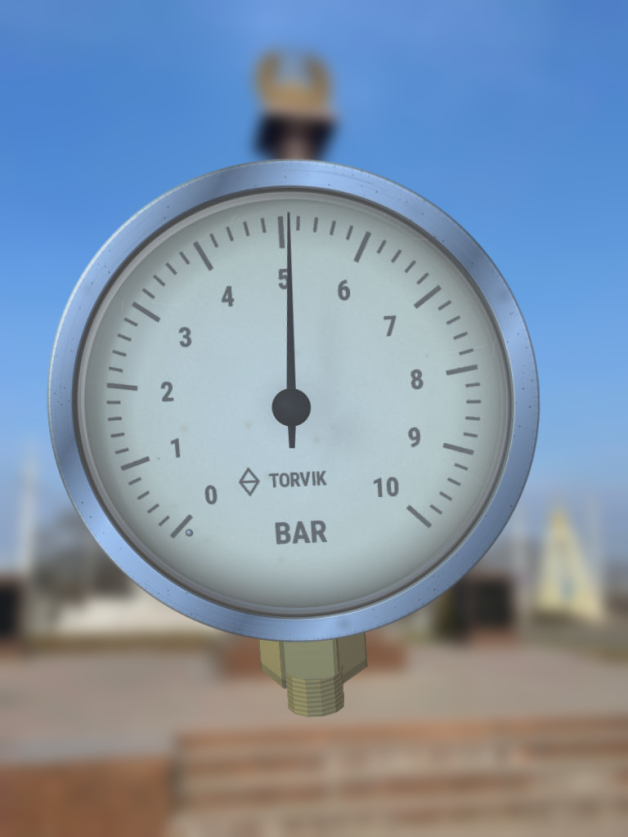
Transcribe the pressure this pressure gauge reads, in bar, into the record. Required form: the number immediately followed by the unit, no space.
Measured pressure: 5.1bar
